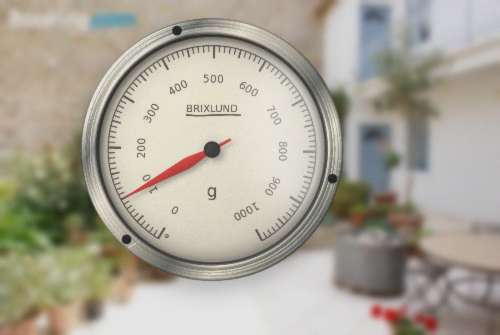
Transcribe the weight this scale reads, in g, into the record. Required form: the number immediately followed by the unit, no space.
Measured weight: 100g
